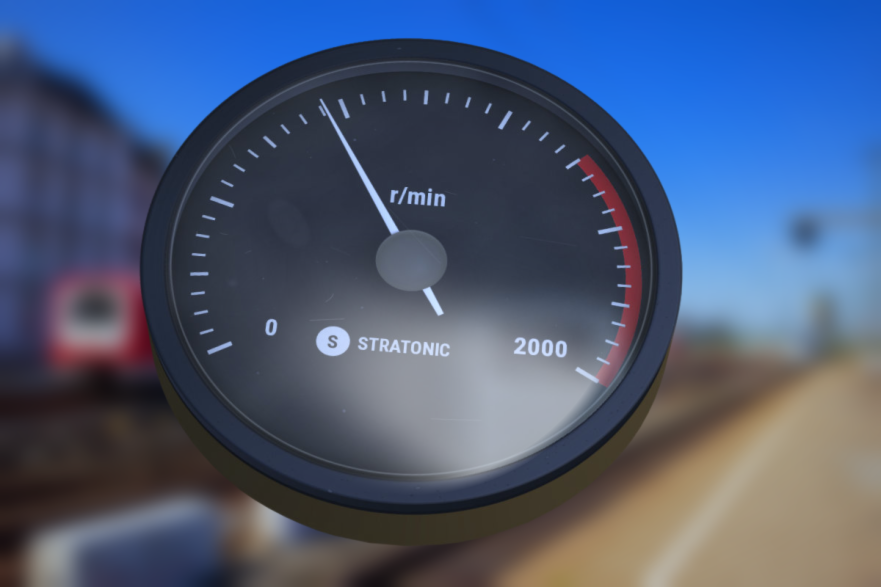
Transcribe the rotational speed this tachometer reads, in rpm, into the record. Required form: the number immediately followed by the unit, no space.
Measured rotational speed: 750rpm
